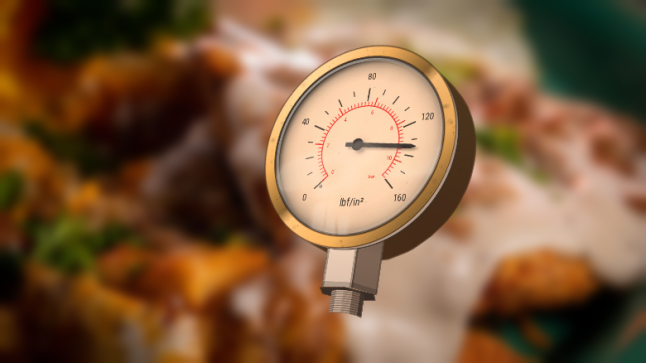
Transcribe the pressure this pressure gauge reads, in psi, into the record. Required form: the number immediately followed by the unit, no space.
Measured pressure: 135psi
